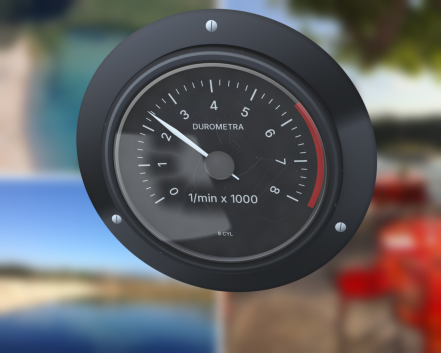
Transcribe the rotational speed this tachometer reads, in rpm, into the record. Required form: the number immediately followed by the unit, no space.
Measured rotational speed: 2400rpm
